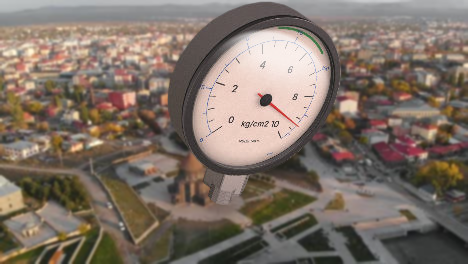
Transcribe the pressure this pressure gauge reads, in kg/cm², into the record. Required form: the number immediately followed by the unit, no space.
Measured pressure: 9.25kg/cm²
